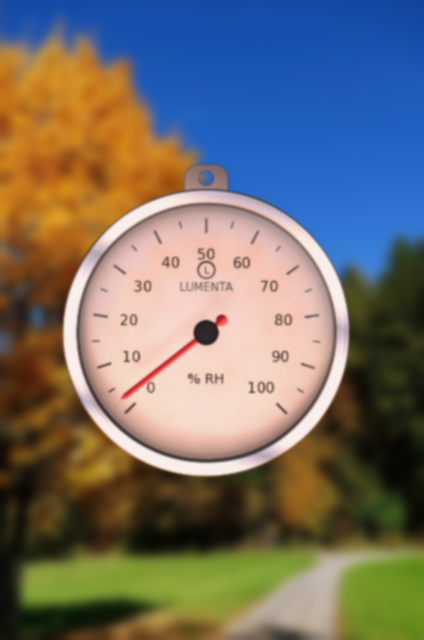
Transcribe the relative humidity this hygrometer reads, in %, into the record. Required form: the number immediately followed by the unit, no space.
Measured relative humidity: 2.5%
